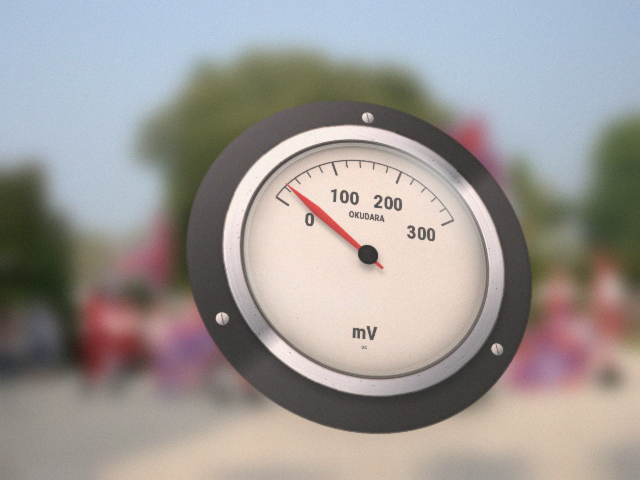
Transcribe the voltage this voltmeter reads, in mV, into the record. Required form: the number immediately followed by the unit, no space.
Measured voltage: 20mV
